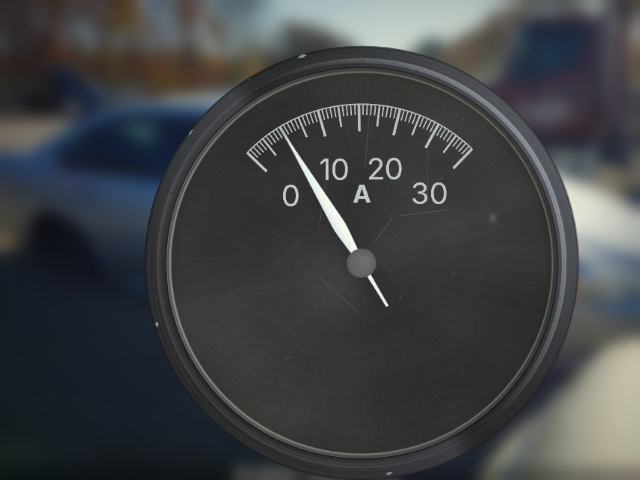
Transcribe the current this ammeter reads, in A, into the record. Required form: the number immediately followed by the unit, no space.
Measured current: 5A
